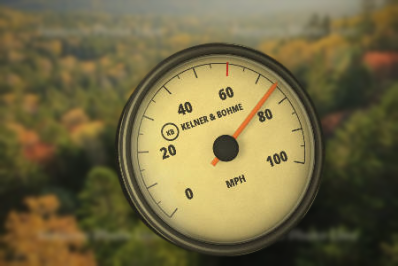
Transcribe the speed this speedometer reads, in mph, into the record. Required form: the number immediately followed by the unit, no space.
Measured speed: 75mph
